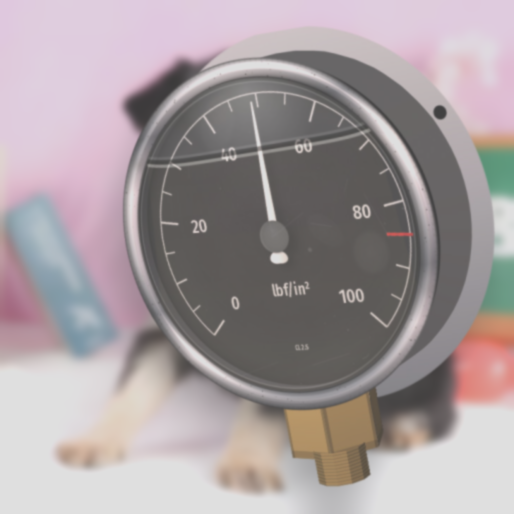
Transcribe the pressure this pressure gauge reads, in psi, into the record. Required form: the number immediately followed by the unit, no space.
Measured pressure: 50psi
